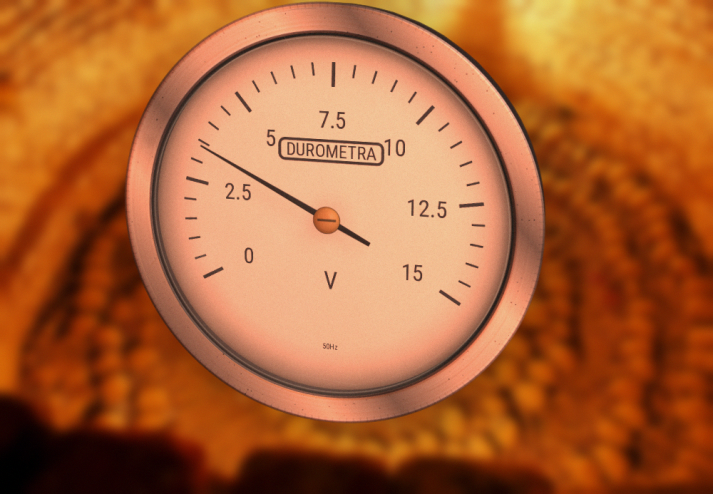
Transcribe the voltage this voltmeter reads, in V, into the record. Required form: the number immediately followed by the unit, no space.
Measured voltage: 3.5V
